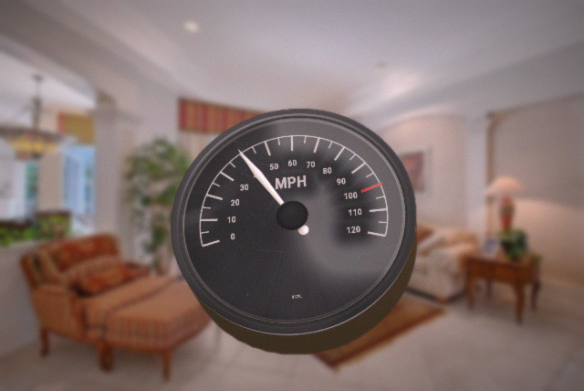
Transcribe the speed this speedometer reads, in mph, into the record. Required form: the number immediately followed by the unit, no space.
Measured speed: 40mph
